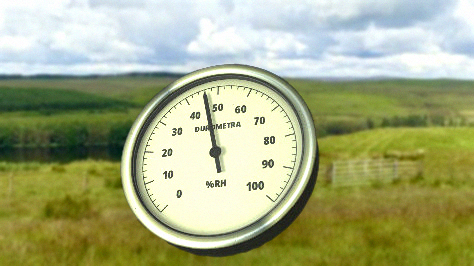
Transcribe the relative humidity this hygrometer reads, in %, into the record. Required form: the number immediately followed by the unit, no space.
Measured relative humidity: 46%
